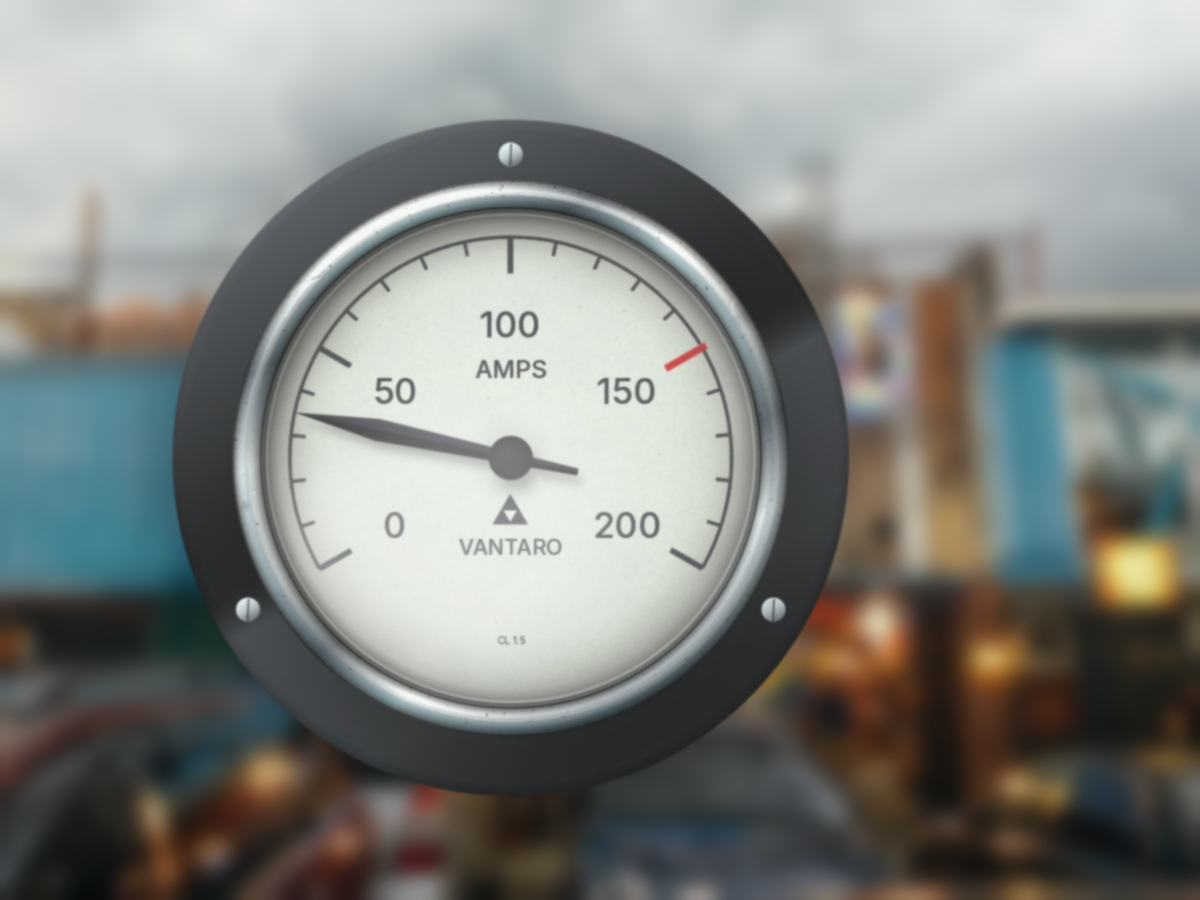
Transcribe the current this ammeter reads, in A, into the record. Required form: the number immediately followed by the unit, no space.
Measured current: 35A
